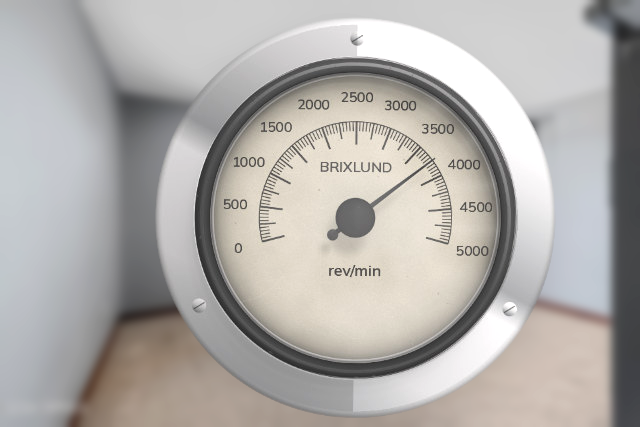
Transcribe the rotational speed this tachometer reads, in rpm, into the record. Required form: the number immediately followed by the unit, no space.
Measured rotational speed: 3750rpm
